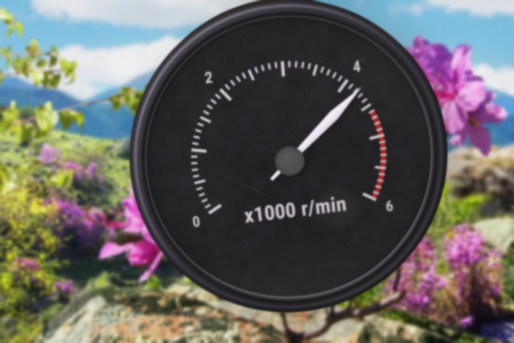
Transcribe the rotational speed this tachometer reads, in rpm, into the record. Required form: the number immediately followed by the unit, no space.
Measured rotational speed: 4200rpm
